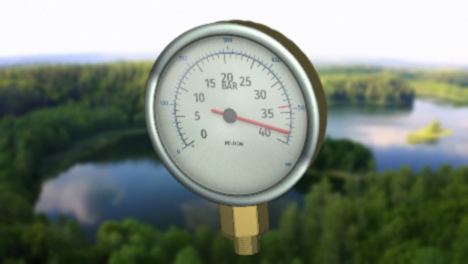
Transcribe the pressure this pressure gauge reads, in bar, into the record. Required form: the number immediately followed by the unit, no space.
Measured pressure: 38bar
